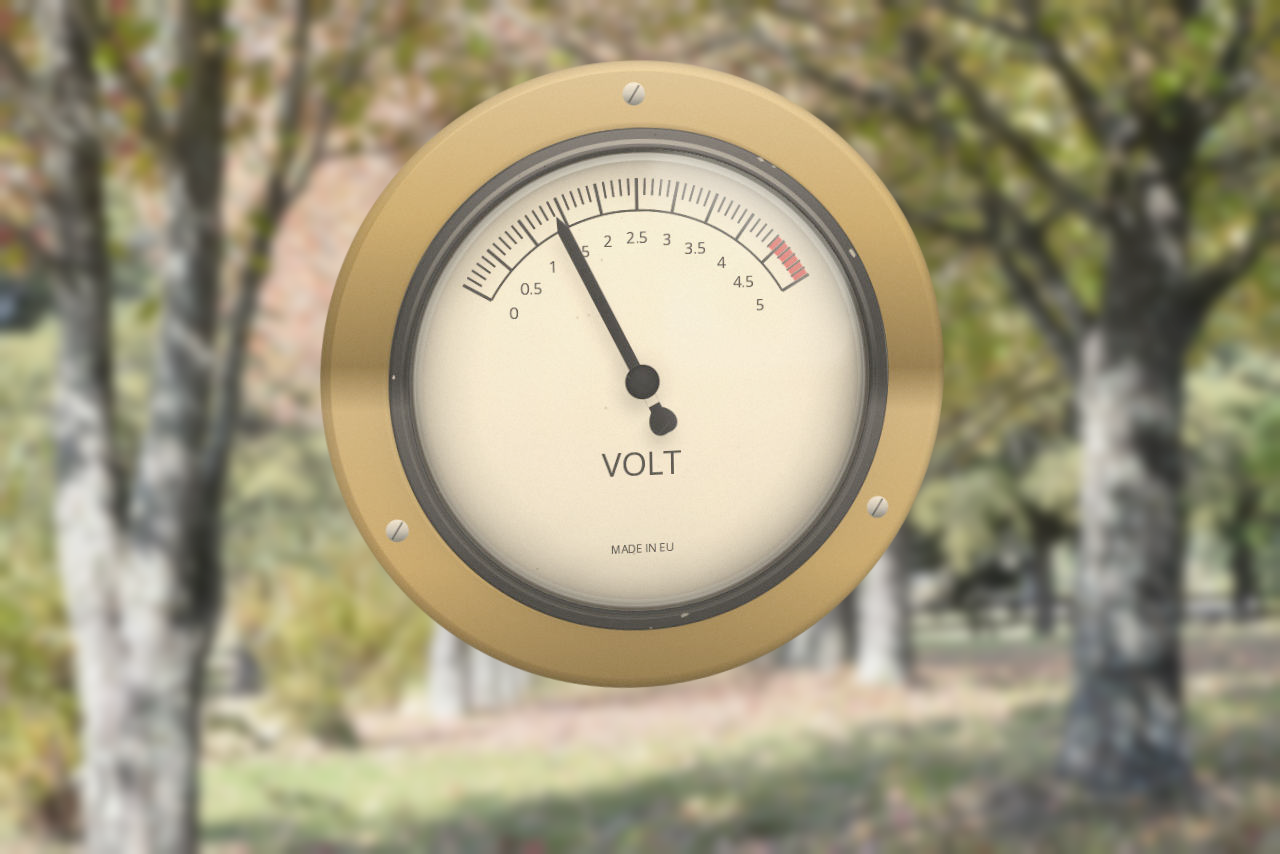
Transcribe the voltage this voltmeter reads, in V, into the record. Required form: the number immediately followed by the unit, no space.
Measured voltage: 1.4V
